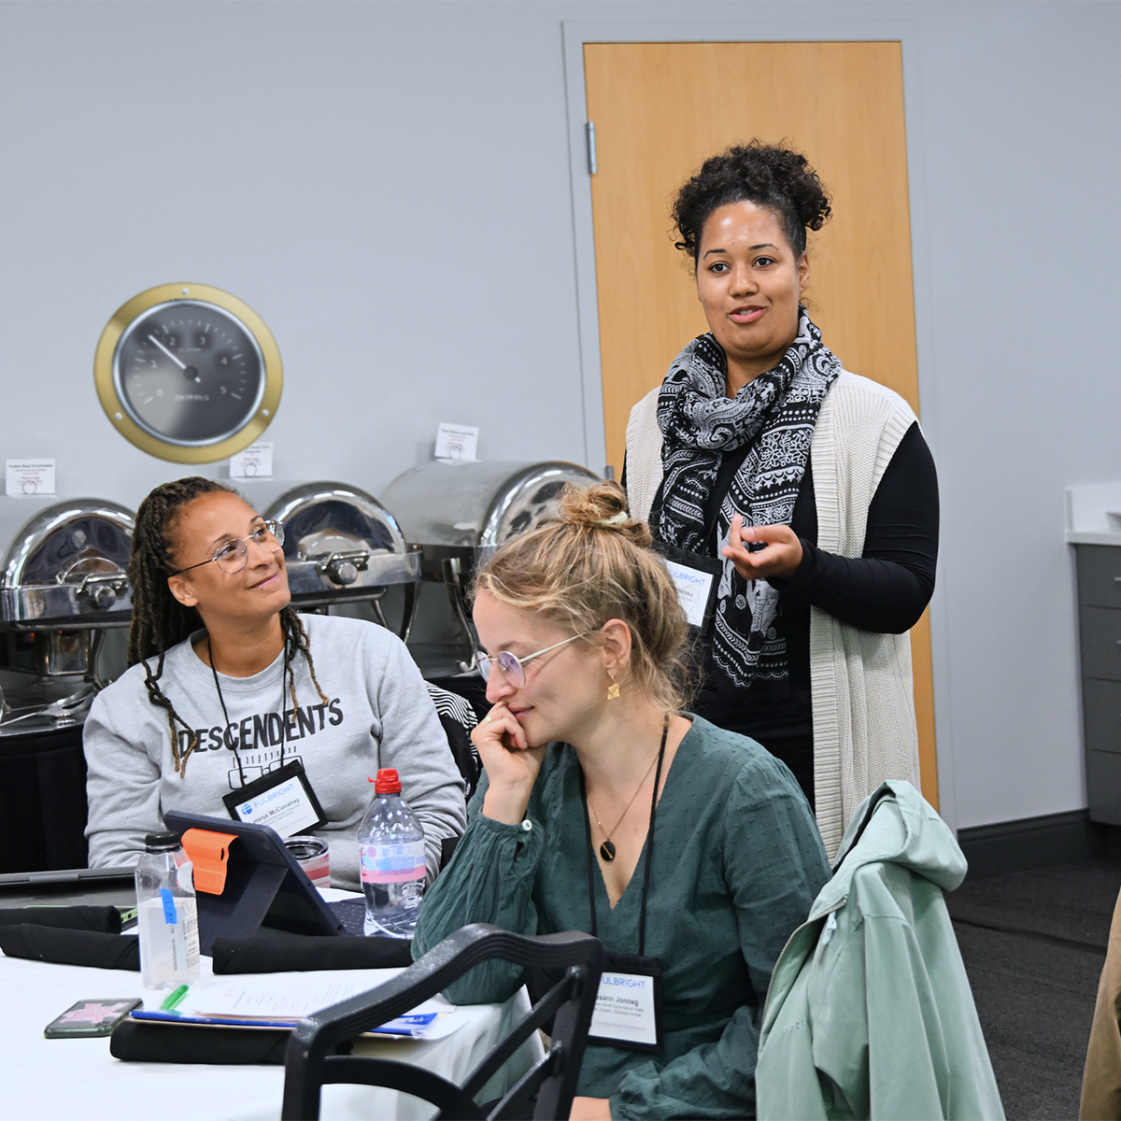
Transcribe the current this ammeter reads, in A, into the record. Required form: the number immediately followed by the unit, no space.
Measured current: 1.6A
